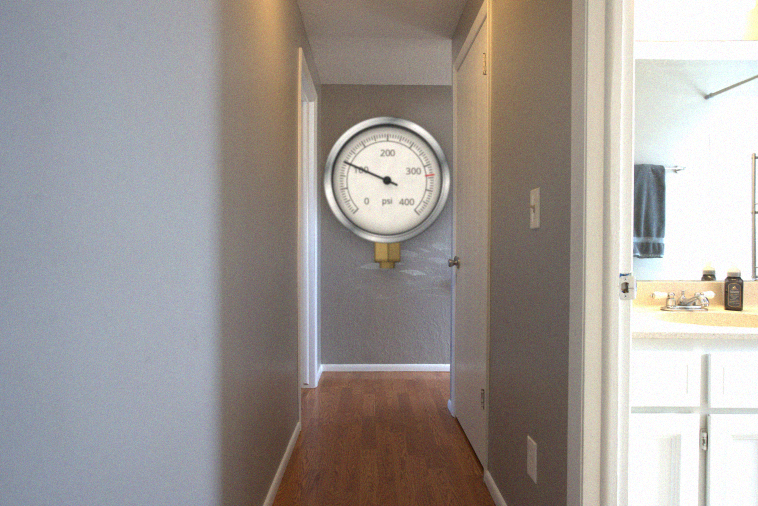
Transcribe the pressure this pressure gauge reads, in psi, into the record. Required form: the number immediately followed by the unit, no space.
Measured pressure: 100psi
